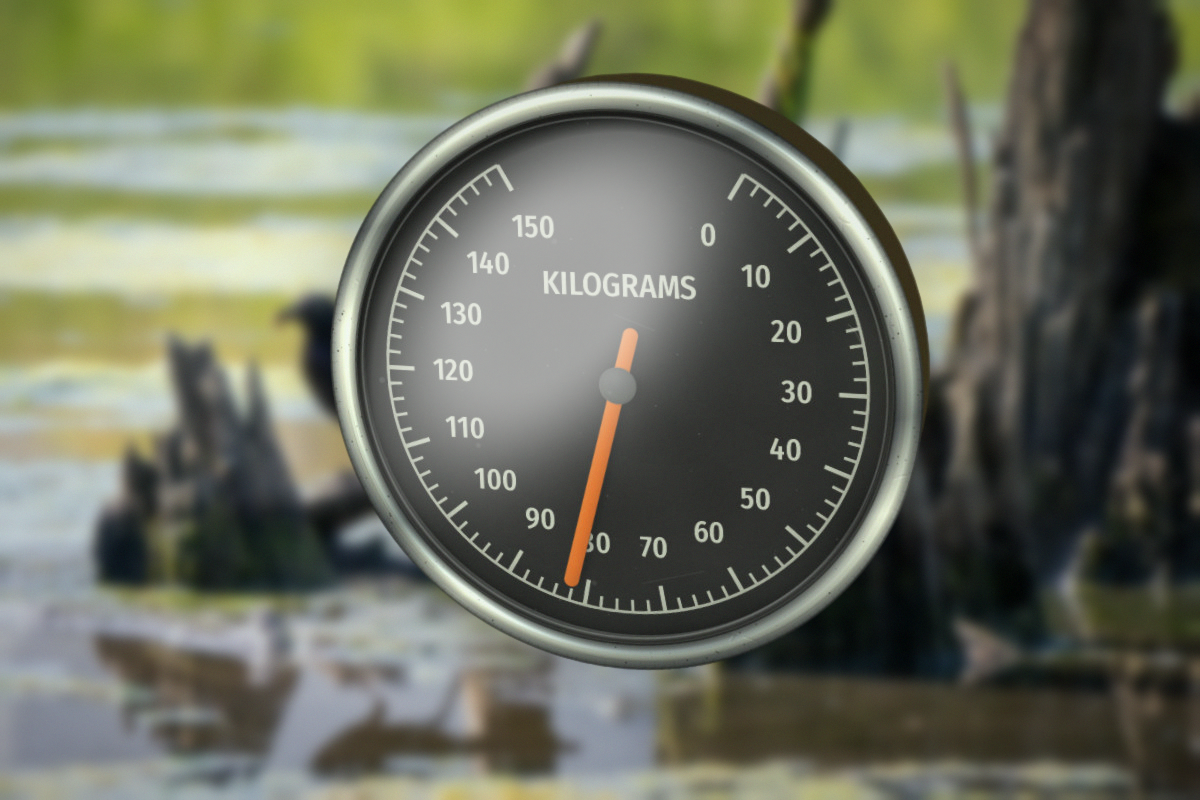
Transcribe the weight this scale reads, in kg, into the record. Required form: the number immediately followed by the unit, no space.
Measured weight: 82kg
